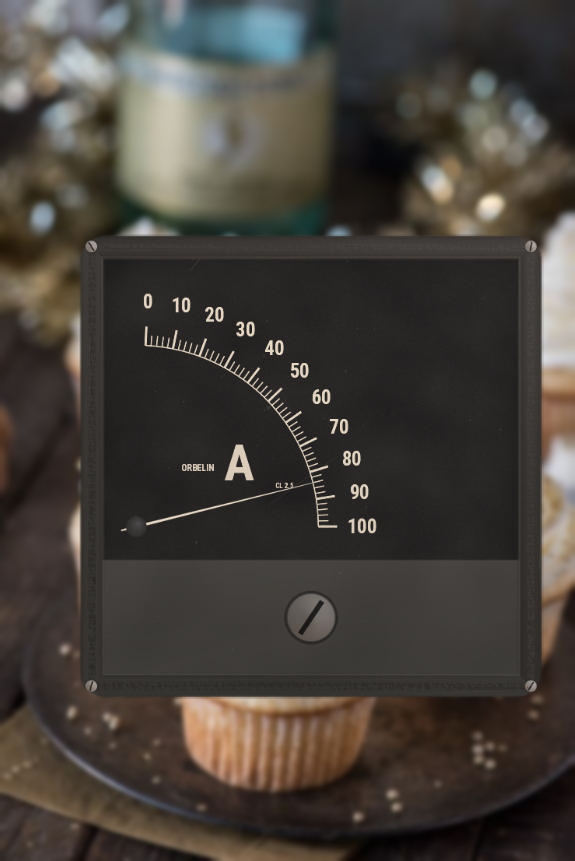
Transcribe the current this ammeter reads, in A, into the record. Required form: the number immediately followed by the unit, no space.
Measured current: 84A
